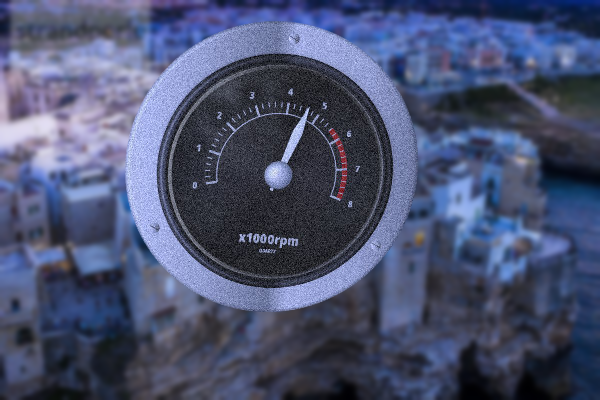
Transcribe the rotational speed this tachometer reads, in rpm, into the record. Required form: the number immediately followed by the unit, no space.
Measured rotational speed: 4600rpm
